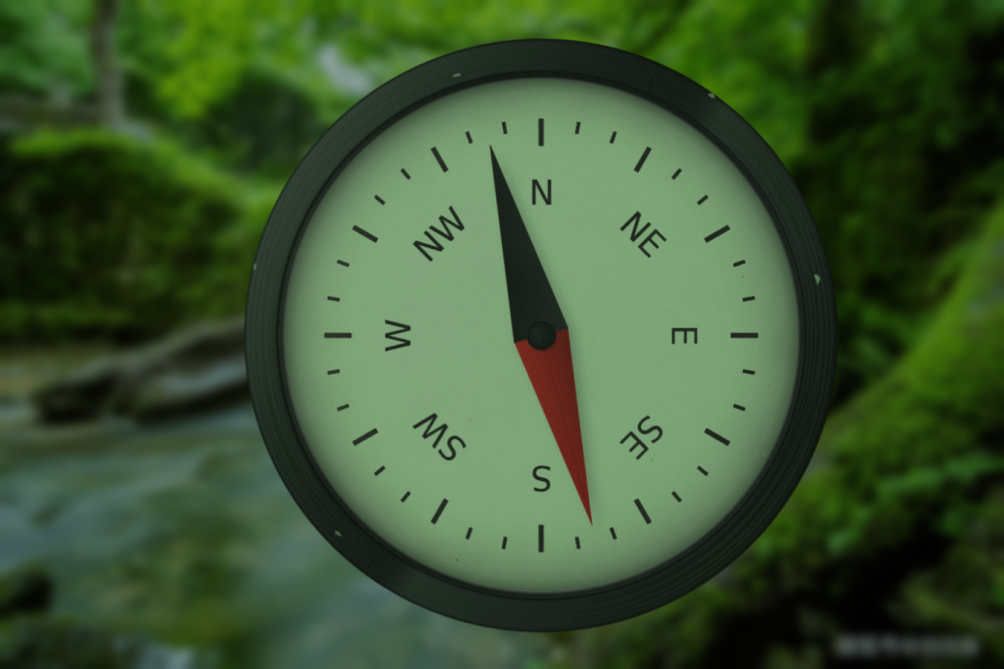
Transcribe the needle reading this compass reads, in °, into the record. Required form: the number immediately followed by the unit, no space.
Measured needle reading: 165°
